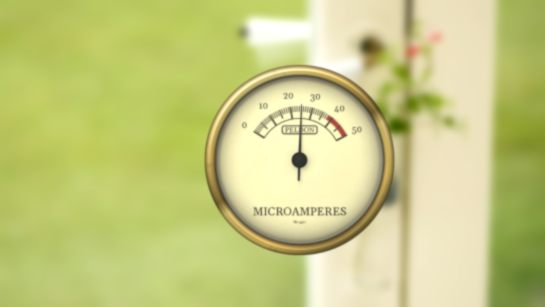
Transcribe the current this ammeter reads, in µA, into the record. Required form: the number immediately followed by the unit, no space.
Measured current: 25µA
